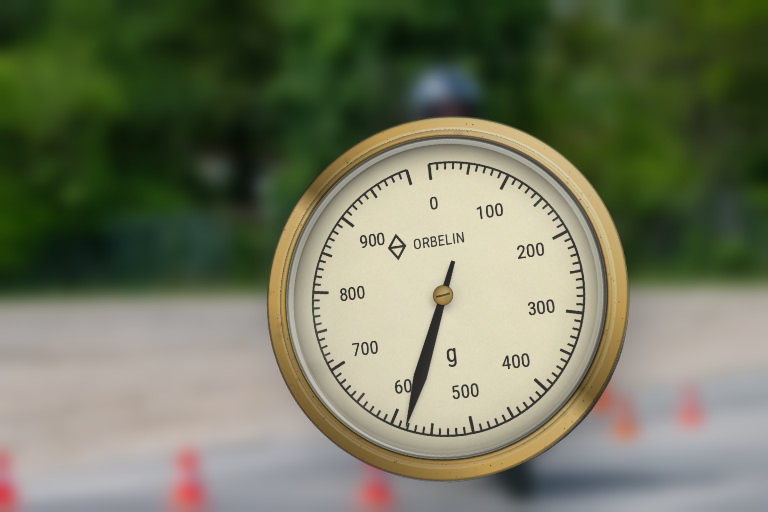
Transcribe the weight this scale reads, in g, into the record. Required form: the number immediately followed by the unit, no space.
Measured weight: 580g
